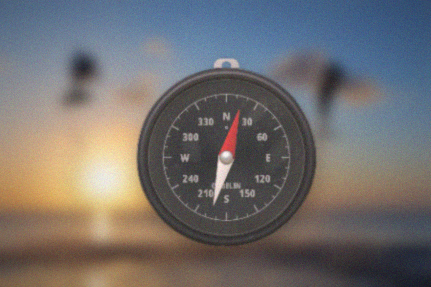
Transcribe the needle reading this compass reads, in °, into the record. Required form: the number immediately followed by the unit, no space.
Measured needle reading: 15°
